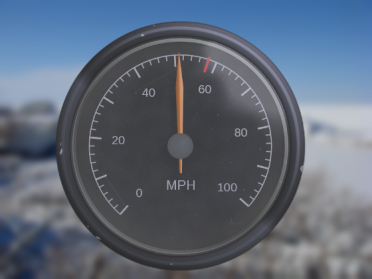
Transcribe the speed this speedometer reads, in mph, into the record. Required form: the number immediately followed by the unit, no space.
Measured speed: 51mph
